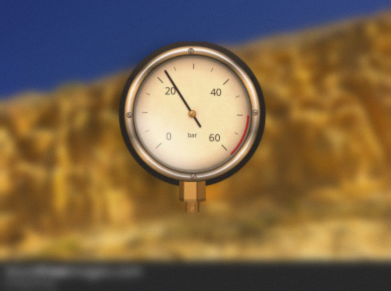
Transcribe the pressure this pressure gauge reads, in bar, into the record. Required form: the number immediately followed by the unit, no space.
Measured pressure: 22.5bar
